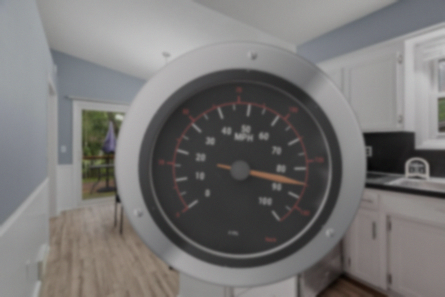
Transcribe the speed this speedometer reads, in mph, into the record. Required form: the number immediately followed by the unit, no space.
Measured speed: 85mph
